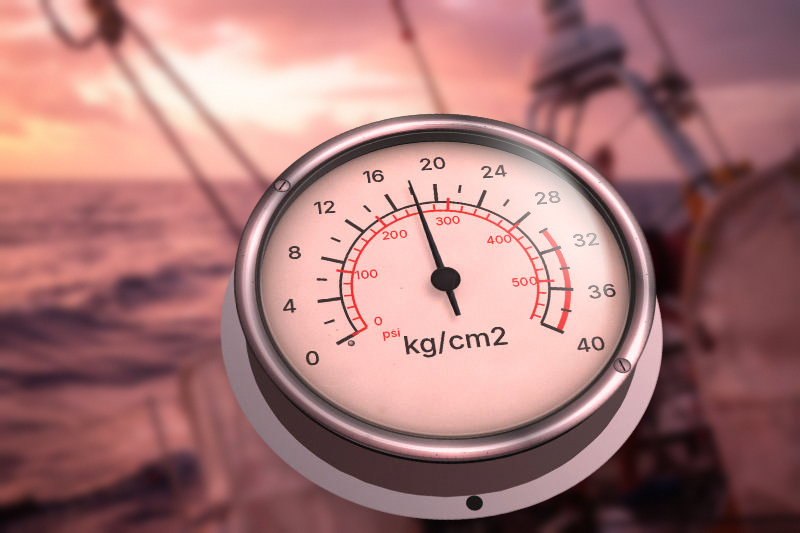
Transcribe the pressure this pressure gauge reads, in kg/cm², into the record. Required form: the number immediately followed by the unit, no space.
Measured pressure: 18kg/cm²
